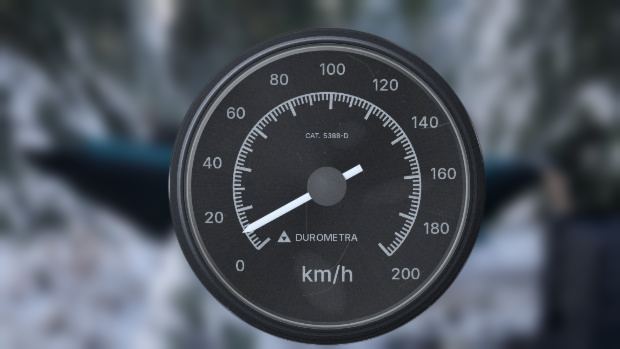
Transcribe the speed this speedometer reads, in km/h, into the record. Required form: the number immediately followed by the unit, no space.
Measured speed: 10km/h
